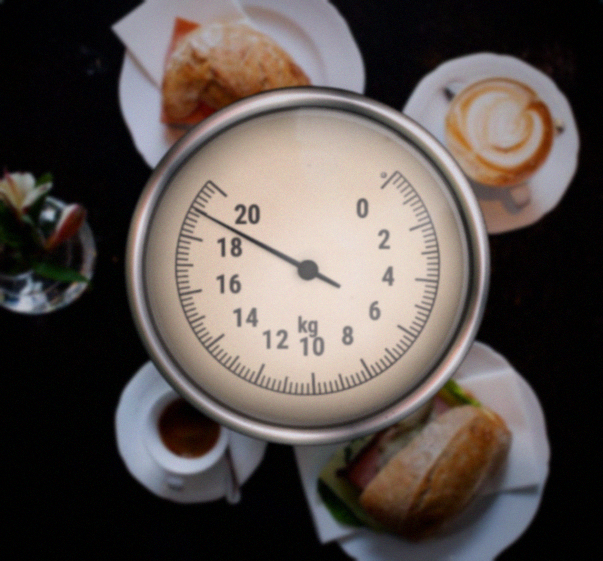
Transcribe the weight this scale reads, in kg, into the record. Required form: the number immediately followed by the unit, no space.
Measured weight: 19kg
